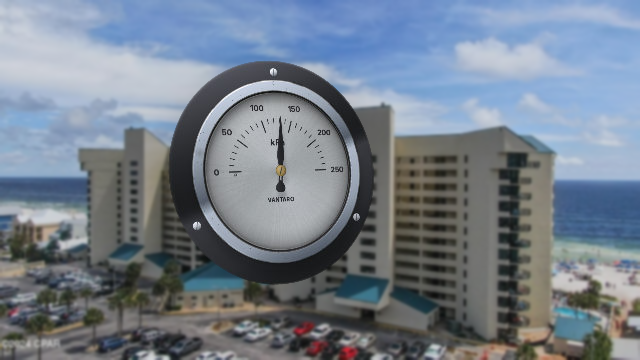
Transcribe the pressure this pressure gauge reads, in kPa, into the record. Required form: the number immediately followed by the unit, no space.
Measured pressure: 130kPa
